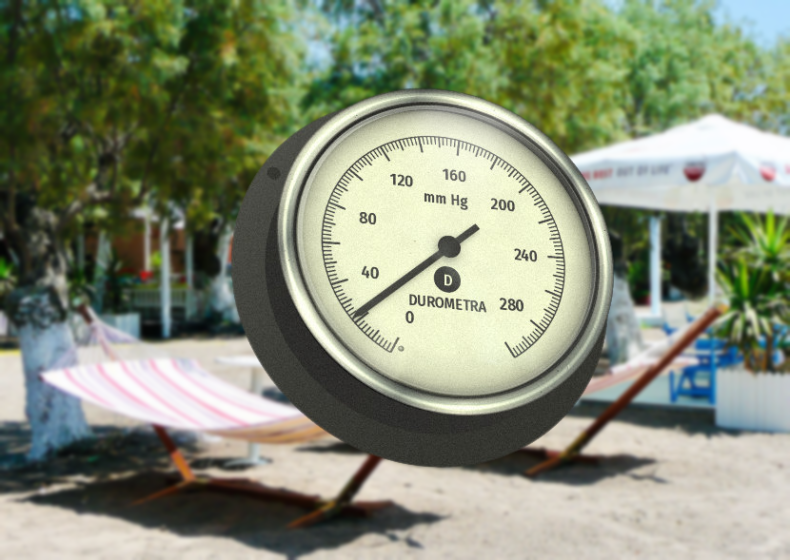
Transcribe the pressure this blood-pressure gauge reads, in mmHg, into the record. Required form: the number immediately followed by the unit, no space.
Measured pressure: 22mmHg
